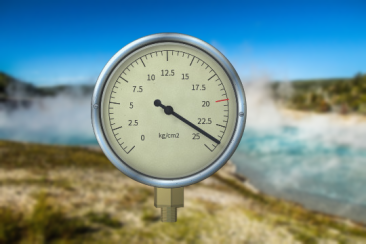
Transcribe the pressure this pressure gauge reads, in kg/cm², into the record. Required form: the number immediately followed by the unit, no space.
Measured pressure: 24kg/cm²
